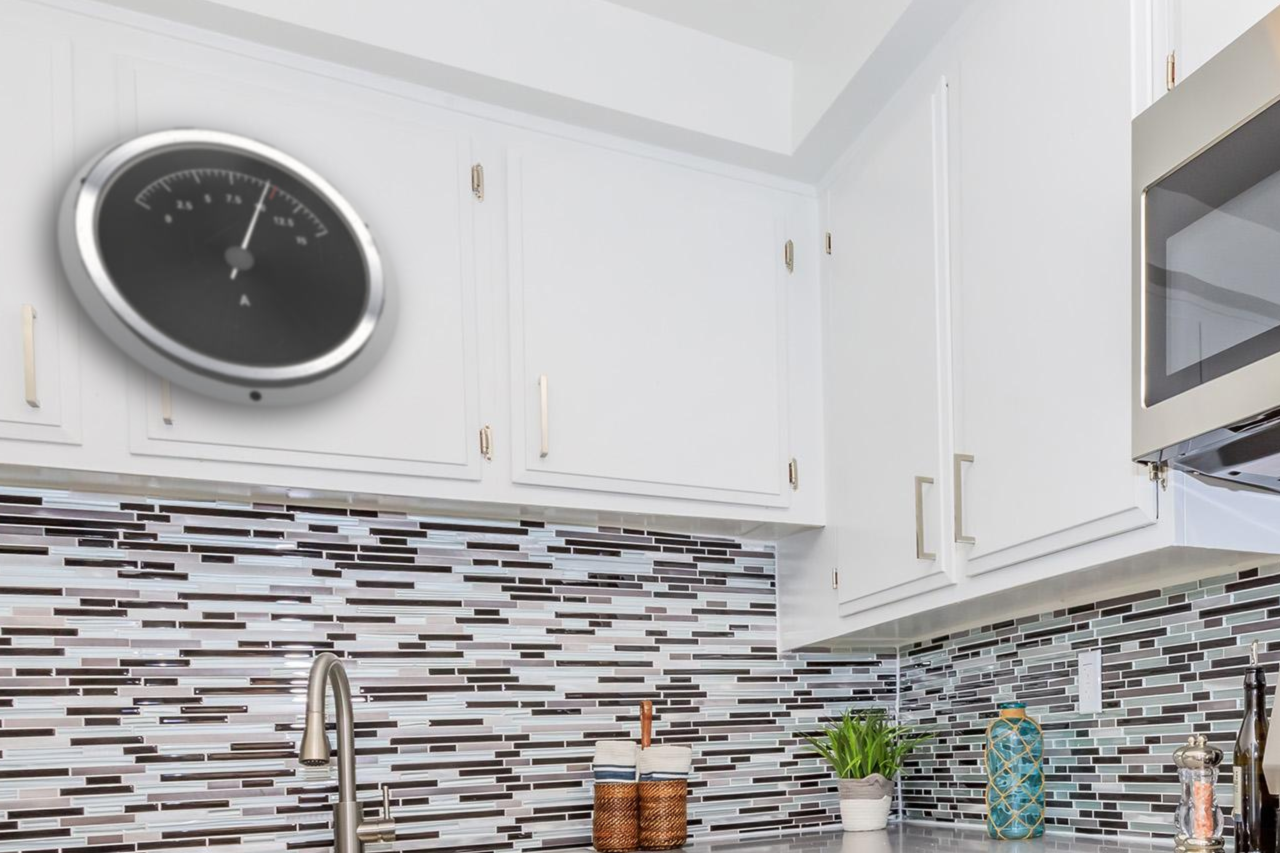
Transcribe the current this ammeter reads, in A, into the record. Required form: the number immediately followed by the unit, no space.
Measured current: 10A
